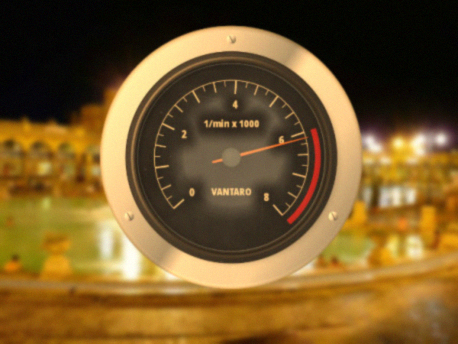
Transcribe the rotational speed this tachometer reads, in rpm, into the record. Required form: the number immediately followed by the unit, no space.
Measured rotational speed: 6125rpm
